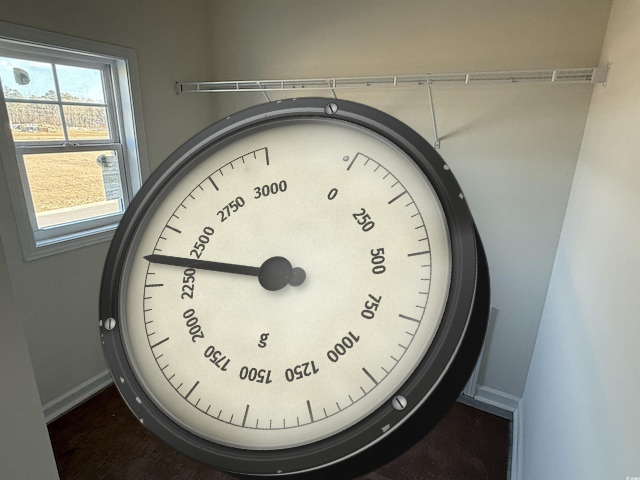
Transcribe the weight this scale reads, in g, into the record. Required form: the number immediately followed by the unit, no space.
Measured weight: 2350g
